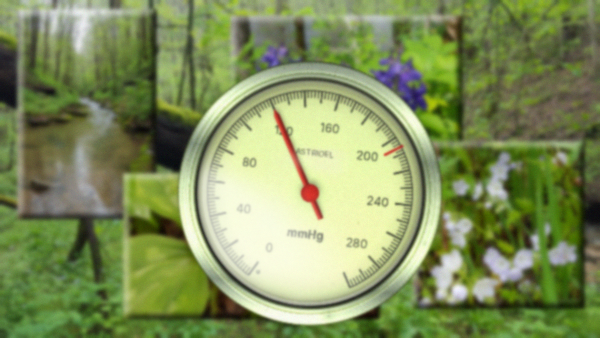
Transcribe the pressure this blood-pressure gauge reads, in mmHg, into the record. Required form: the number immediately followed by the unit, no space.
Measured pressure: 120mmHg
